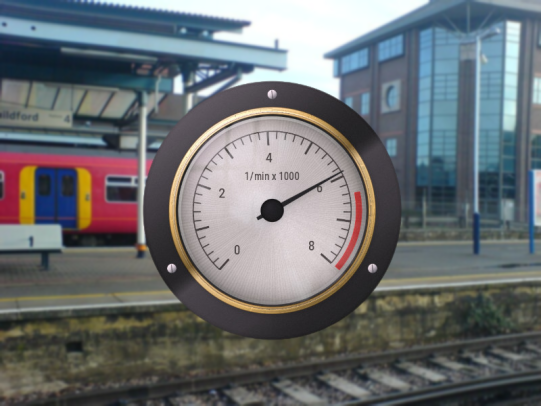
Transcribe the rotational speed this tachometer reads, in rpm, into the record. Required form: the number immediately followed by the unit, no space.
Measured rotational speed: 5900rpm
